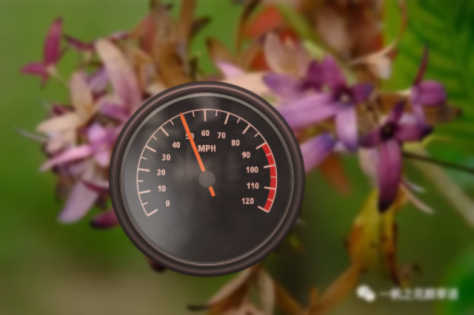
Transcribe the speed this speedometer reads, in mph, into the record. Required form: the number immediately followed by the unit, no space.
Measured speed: 50mph
